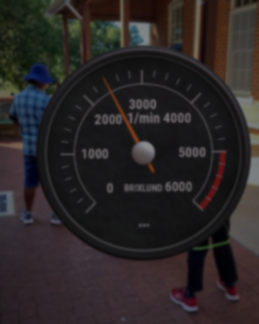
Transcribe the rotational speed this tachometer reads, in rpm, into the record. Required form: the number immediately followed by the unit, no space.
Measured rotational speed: 2400rpm
